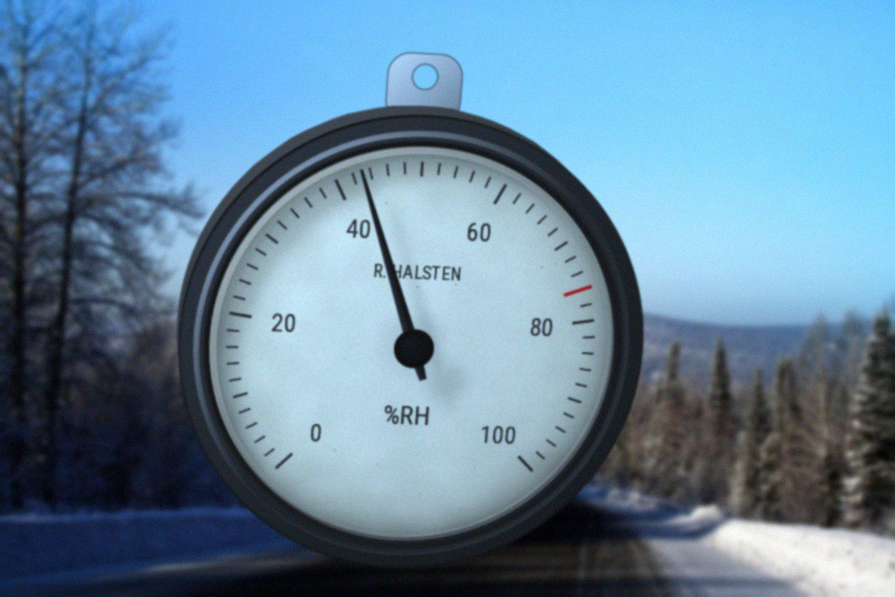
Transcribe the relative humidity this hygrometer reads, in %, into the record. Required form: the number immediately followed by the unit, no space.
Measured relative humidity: 43%
